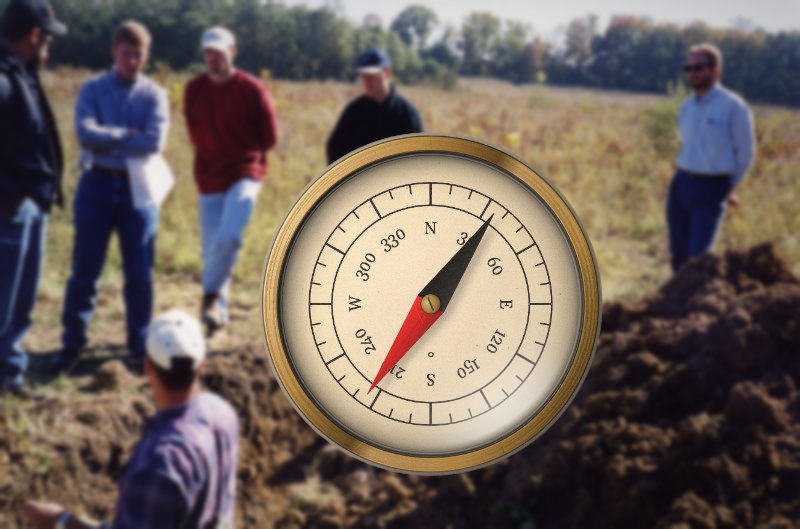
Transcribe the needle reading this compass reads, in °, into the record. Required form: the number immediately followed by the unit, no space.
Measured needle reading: 215°
